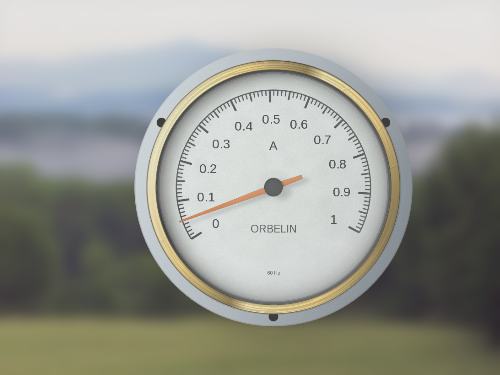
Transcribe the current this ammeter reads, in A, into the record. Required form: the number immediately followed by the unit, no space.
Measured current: 0.05A
